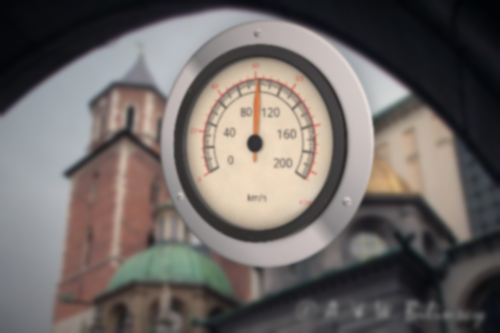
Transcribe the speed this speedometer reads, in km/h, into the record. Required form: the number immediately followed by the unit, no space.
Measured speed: 100km/h
